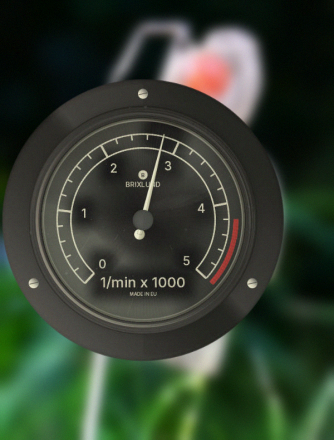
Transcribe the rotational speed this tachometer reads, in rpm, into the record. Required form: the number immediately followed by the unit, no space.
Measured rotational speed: 2800rpm
